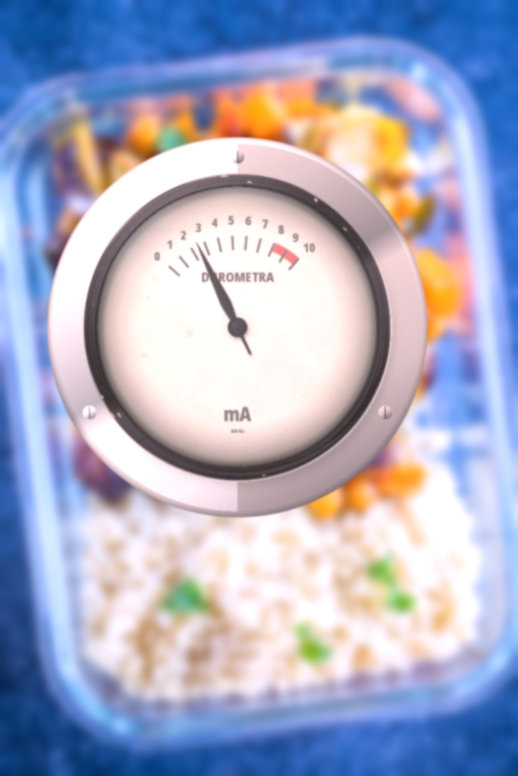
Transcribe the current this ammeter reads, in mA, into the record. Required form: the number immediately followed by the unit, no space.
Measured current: 2.5mA
